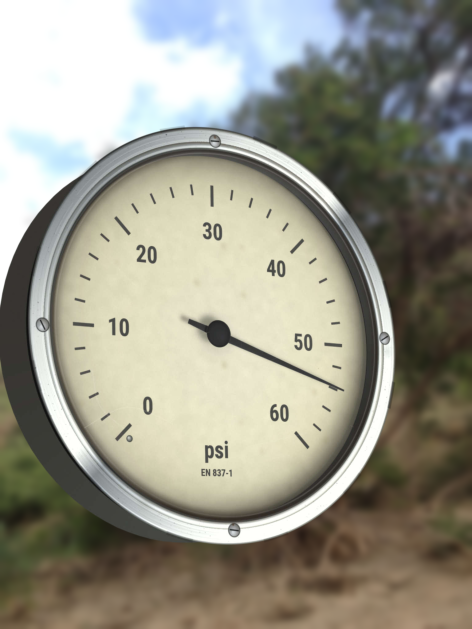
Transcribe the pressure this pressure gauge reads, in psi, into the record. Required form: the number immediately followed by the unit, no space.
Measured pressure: 54psi
